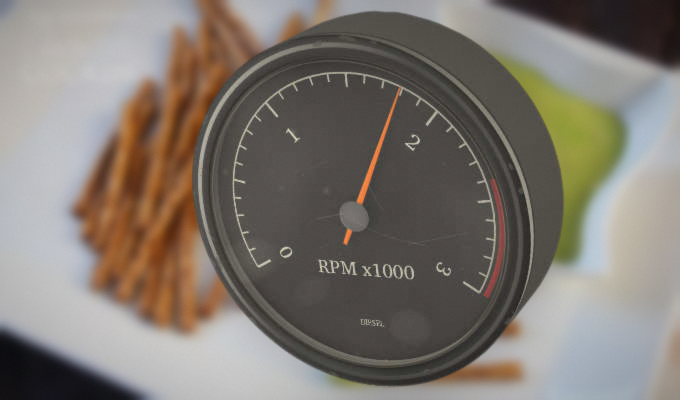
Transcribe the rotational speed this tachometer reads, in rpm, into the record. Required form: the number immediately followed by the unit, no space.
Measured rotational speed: 1800rpm
